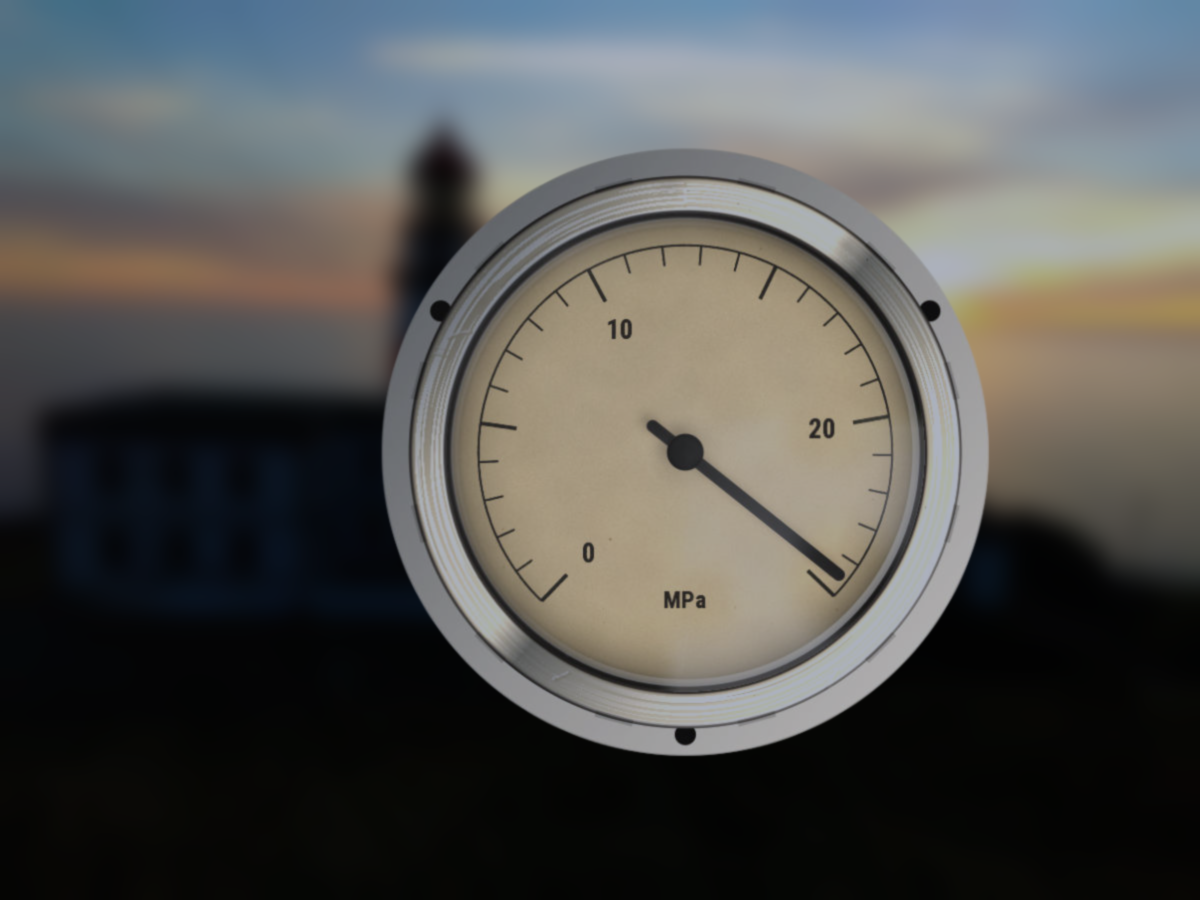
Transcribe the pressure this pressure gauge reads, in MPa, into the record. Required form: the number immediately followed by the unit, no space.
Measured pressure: 24.5MPa
